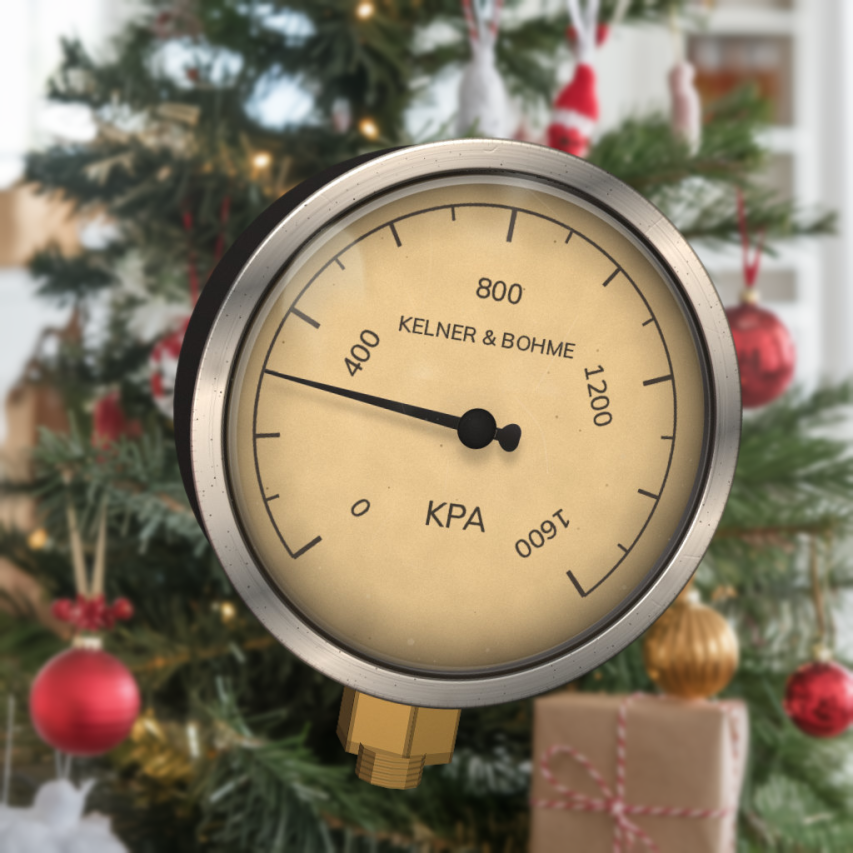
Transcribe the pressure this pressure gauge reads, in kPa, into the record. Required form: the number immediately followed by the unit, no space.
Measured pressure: 300kPa
